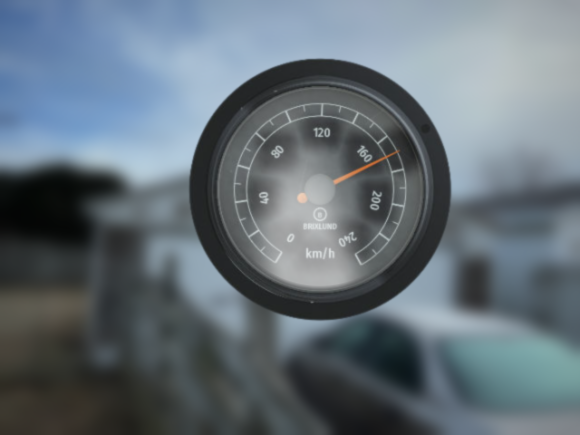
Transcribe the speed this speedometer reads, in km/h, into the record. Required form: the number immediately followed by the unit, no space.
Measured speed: 170km/h
